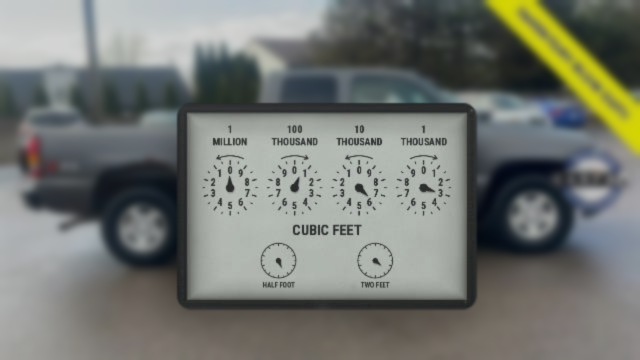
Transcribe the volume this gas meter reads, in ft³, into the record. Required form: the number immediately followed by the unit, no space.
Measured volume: 6300ft³
